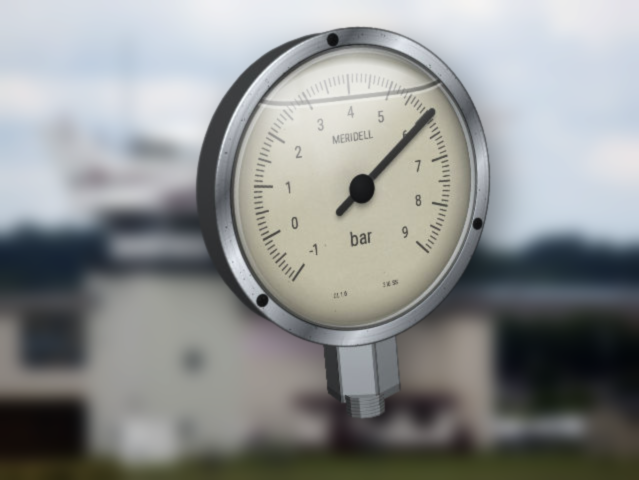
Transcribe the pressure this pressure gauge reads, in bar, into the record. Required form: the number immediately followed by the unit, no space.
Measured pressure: 6bar
